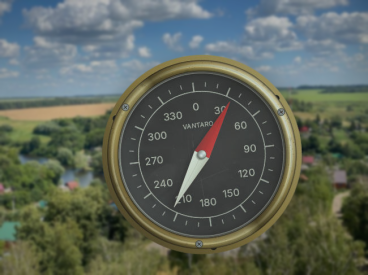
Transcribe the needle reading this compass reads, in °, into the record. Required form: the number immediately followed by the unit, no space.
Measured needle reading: 35°
